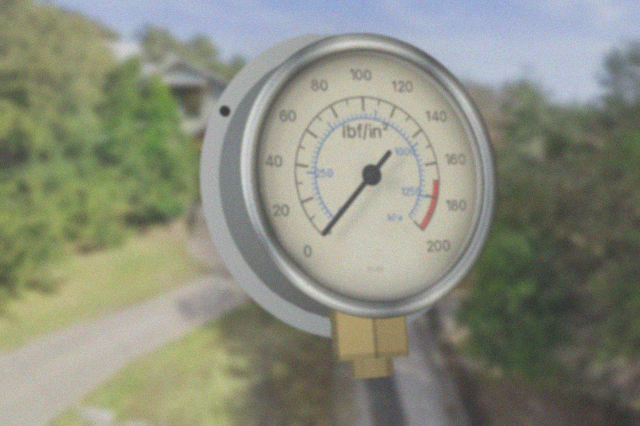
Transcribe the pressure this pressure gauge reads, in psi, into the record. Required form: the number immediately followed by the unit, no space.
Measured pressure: 0psi
